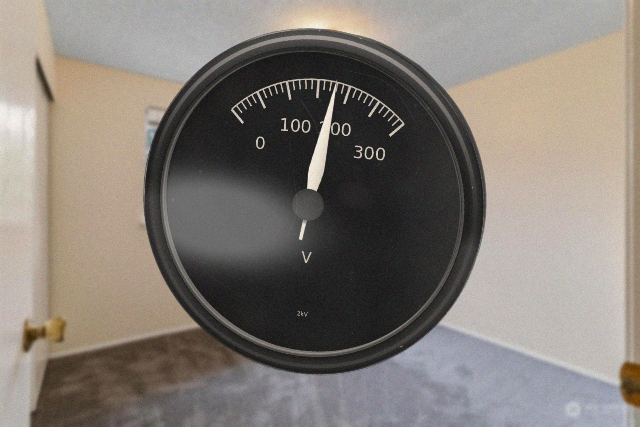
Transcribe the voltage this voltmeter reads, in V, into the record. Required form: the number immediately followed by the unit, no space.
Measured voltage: 180V
